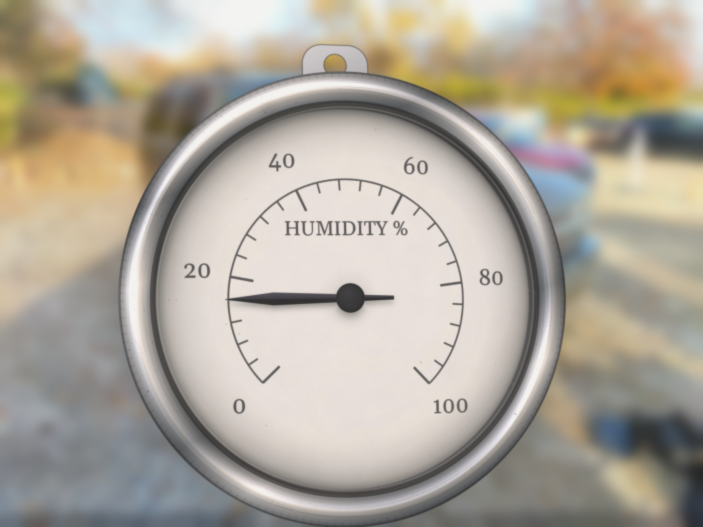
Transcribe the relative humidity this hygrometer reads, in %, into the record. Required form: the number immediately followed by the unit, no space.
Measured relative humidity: 16%
